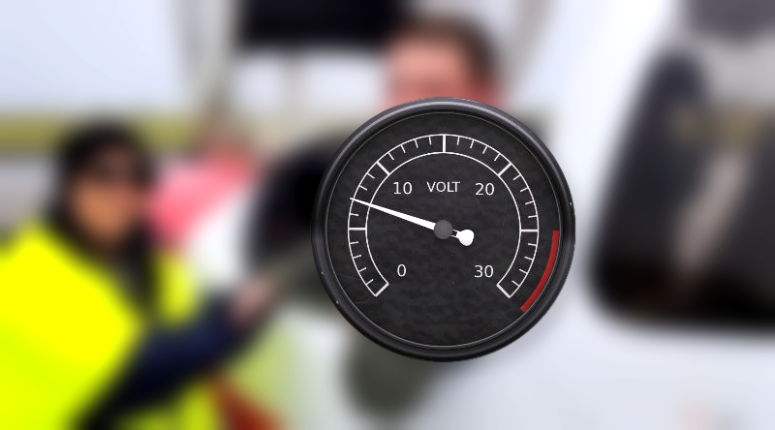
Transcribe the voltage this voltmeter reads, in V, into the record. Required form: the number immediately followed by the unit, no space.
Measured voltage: 7V
